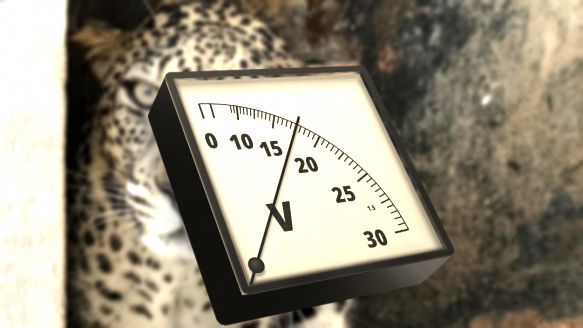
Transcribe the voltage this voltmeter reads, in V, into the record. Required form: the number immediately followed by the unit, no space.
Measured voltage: 17.5V
